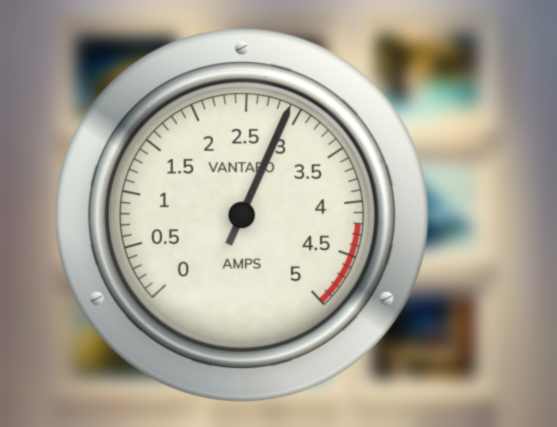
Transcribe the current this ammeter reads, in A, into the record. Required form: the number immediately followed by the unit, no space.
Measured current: 2.9A
